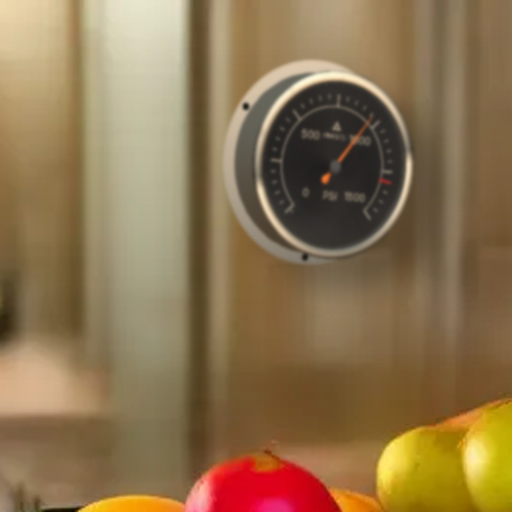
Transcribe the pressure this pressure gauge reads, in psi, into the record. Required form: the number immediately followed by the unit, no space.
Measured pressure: 950psi
